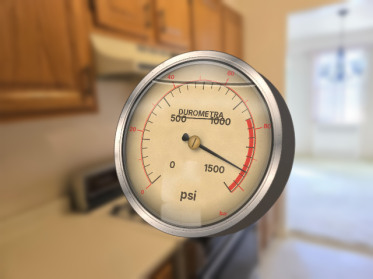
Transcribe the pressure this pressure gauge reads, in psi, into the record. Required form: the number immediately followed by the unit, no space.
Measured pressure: 1375psi
